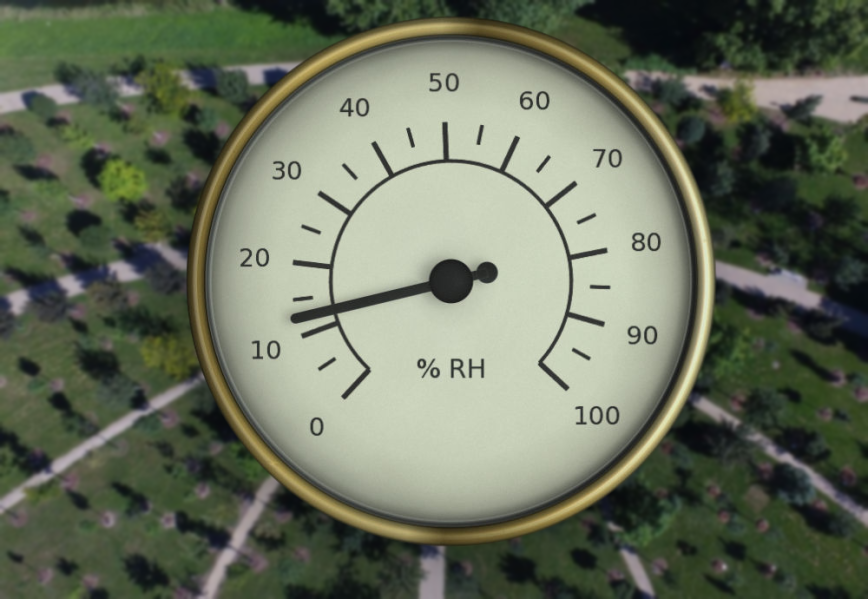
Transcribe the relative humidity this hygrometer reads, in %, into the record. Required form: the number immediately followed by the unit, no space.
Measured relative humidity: 12.5%
